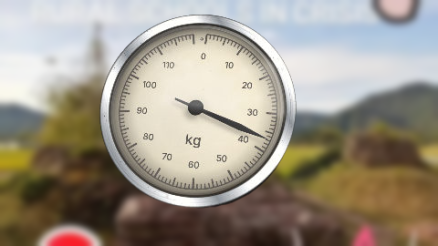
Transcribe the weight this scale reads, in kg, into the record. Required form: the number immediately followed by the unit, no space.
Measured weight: 37kg
